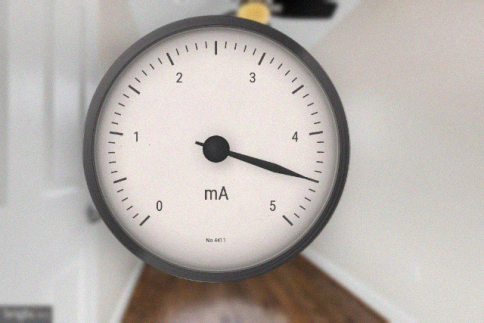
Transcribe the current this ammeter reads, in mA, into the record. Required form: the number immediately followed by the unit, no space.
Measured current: 4.5mA
